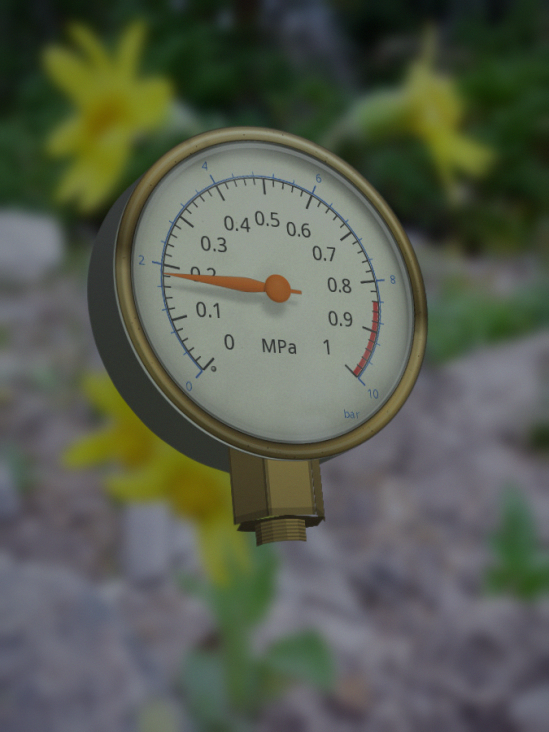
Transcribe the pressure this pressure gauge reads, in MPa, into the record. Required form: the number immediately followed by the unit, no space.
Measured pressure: 0.18MPa
